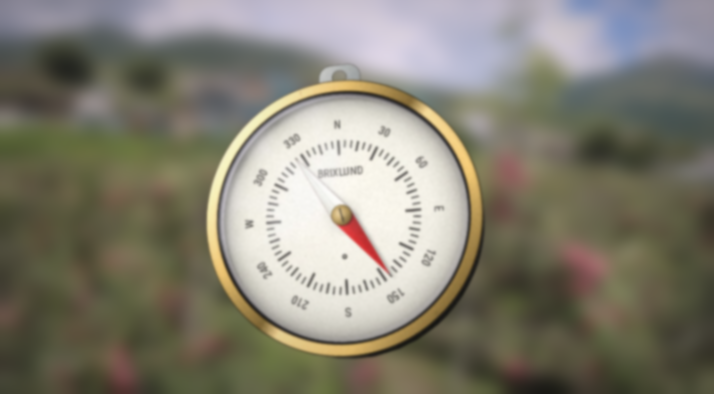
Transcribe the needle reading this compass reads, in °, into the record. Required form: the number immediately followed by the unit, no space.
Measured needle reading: 145°
